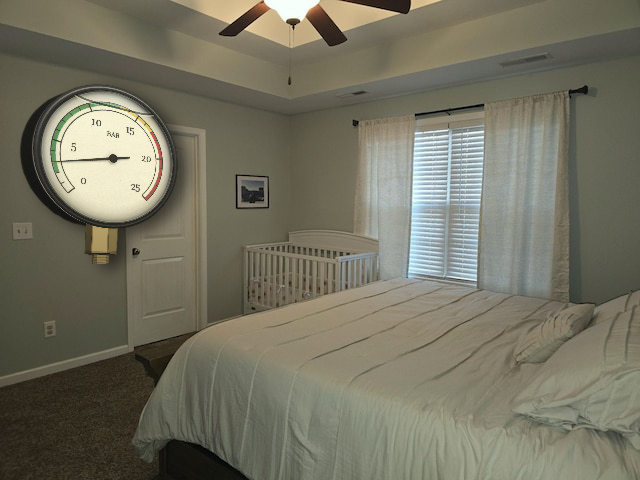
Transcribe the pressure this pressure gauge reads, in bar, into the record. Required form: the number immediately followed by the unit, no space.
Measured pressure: 3bar
